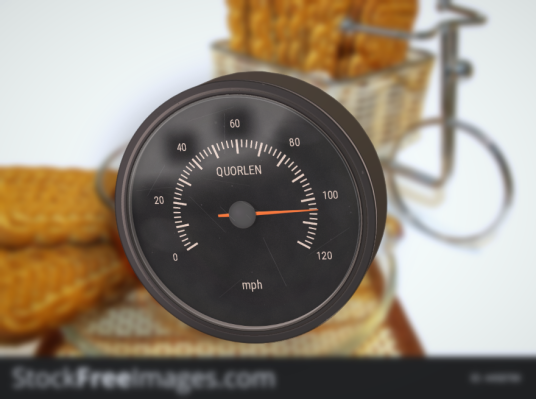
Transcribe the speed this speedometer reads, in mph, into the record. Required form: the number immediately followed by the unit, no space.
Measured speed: 104mph
